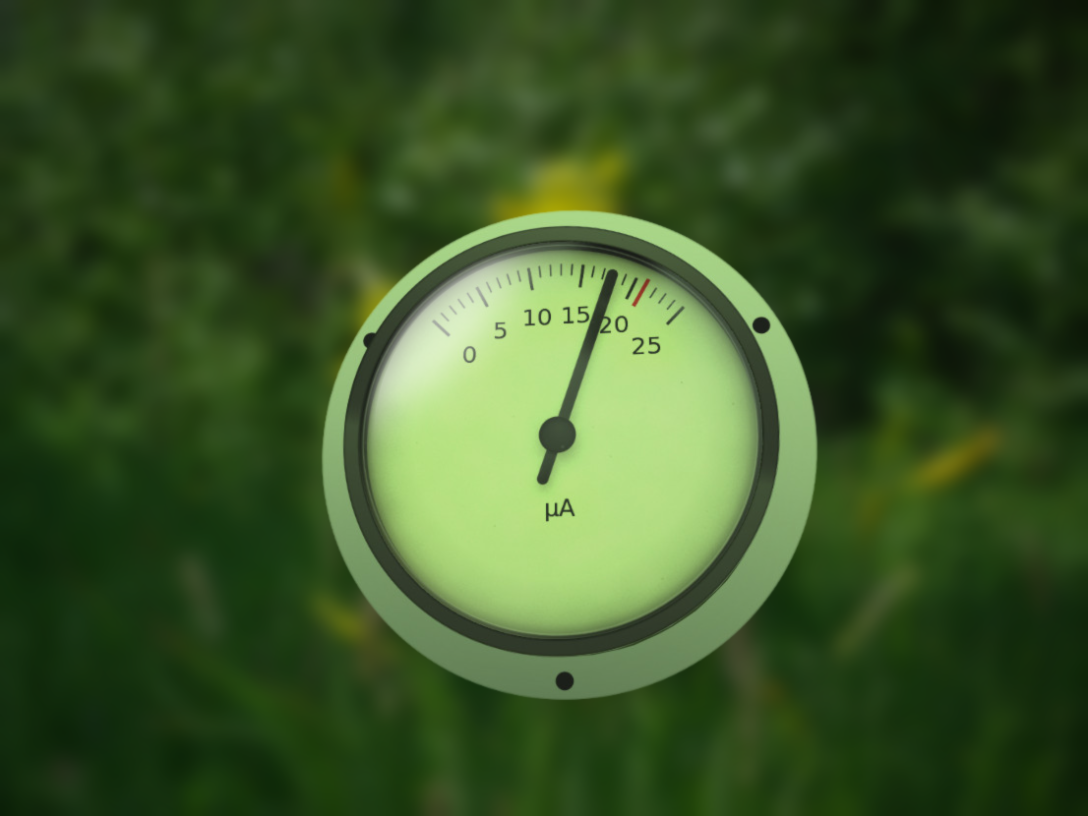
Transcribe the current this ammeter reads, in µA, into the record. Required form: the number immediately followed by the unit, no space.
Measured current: 18µA
